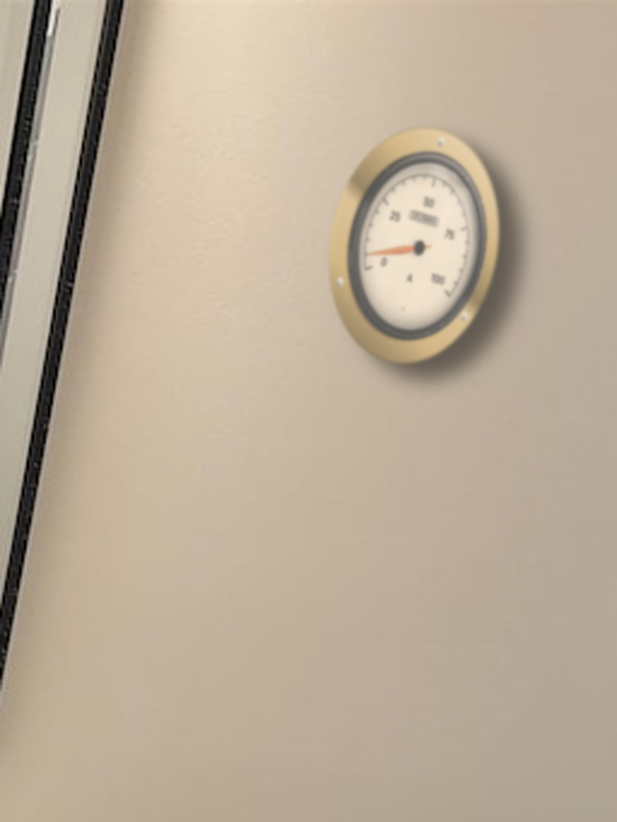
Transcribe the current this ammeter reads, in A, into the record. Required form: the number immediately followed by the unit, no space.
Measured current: 5A
